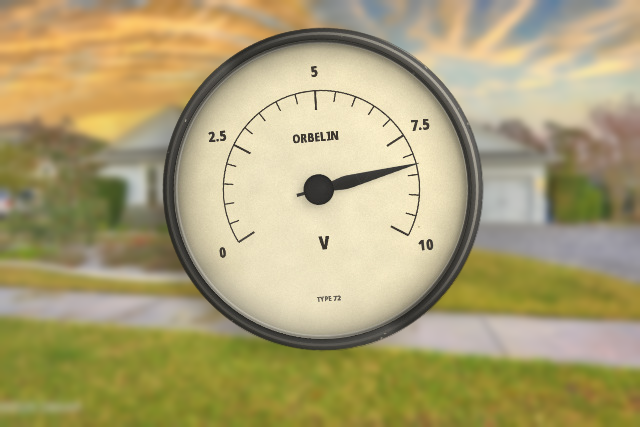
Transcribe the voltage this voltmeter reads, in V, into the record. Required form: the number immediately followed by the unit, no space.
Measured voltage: 8.25V
